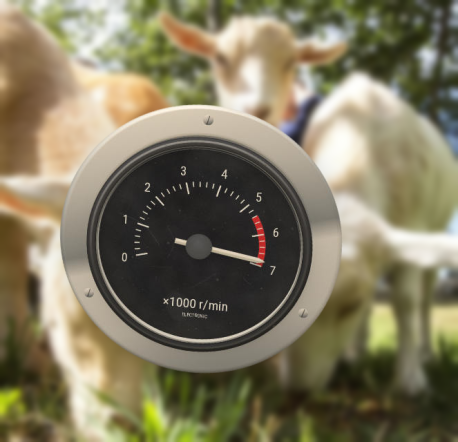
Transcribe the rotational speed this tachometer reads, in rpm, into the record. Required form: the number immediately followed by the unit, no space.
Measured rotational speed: 6800rpm
